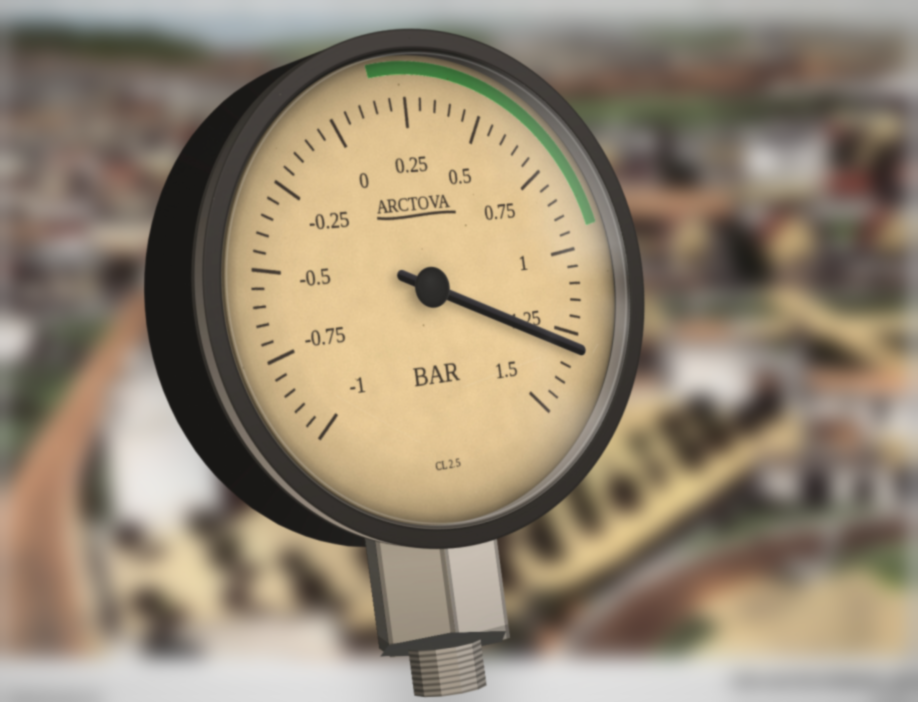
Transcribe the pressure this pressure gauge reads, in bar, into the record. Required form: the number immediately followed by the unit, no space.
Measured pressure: 1.3bar
